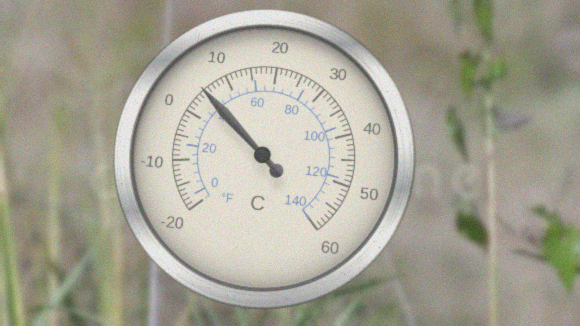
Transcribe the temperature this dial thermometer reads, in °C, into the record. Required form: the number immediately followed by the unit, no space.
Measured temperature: 5°C
